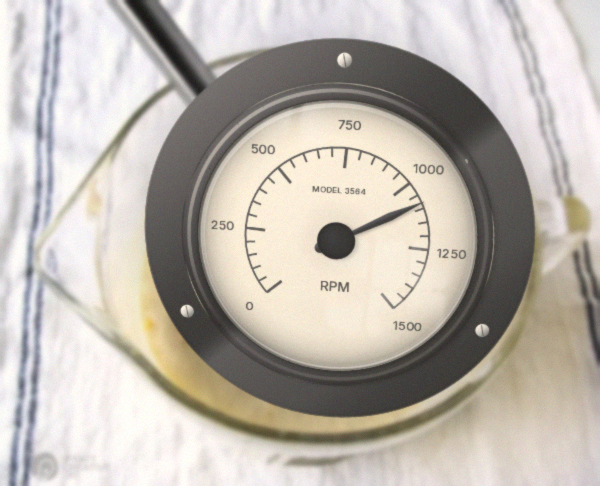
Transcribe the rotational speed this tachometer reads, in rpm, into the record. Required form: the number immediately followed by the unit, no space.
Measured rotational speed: 1075rpm
